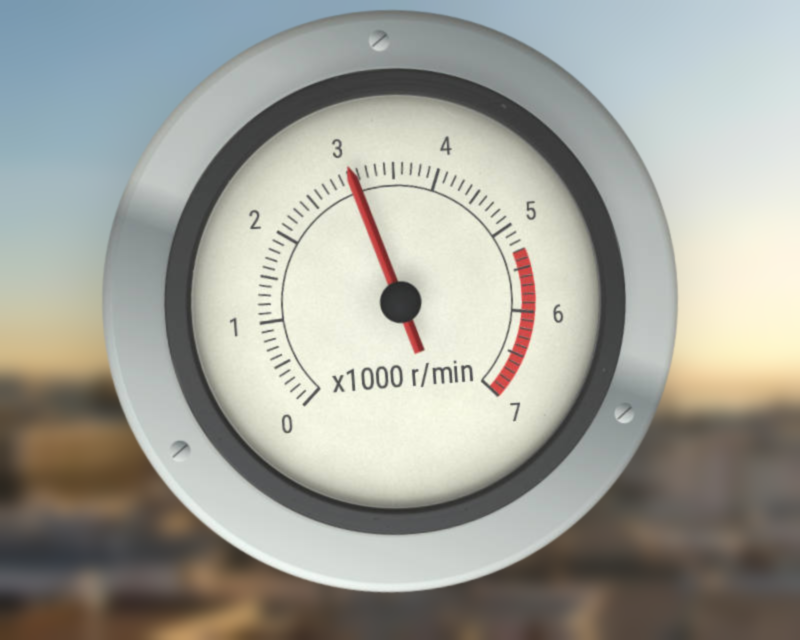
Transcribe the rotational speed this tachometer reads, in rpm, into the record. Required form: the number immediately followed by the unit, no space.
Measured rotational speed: 3000rpm
